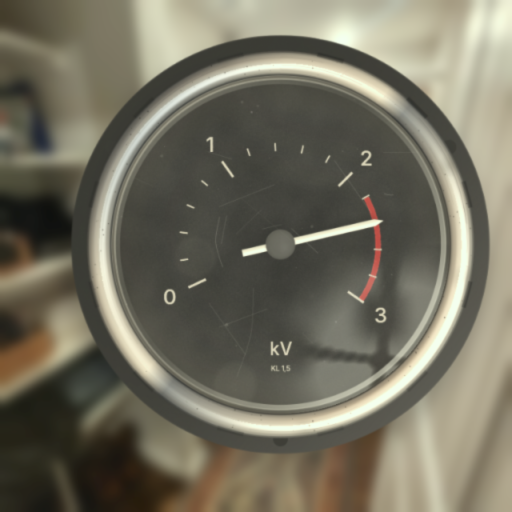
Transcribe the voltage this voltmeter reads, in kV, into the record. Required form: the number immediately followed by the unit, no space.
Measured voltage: 2.4kV
